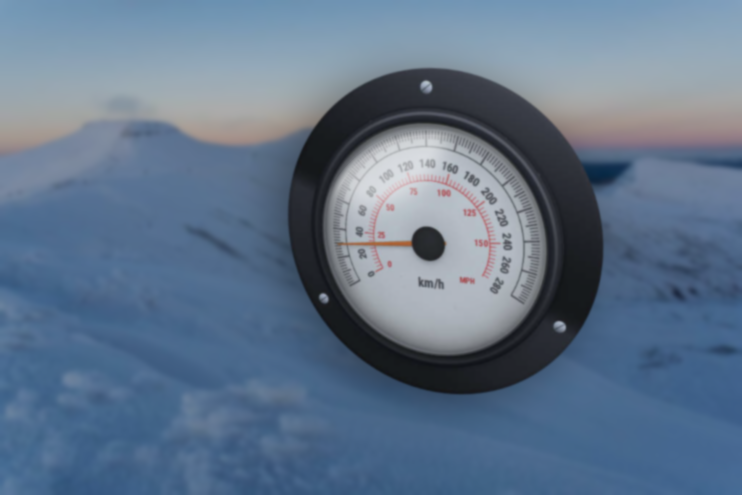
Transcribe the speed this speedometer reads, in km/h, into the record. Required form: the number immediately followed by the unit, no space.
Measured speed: 30km/h
